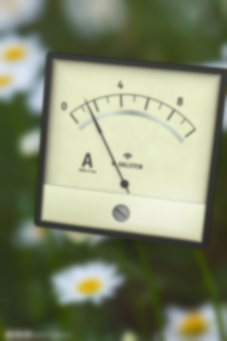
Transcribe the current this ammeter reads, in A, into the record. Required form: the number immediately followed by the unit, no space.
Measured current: 1.5A
